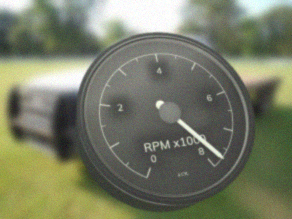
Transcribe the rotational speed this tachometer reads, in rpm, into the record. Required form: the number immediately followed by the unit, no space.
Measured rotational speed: 7750rpm
